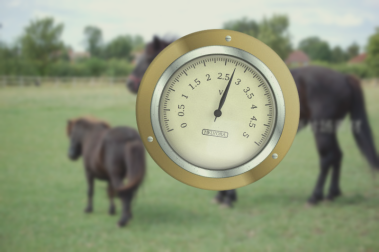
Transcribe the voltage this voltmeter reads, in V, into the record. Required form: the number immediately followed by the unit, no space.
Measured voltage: 2.75V
